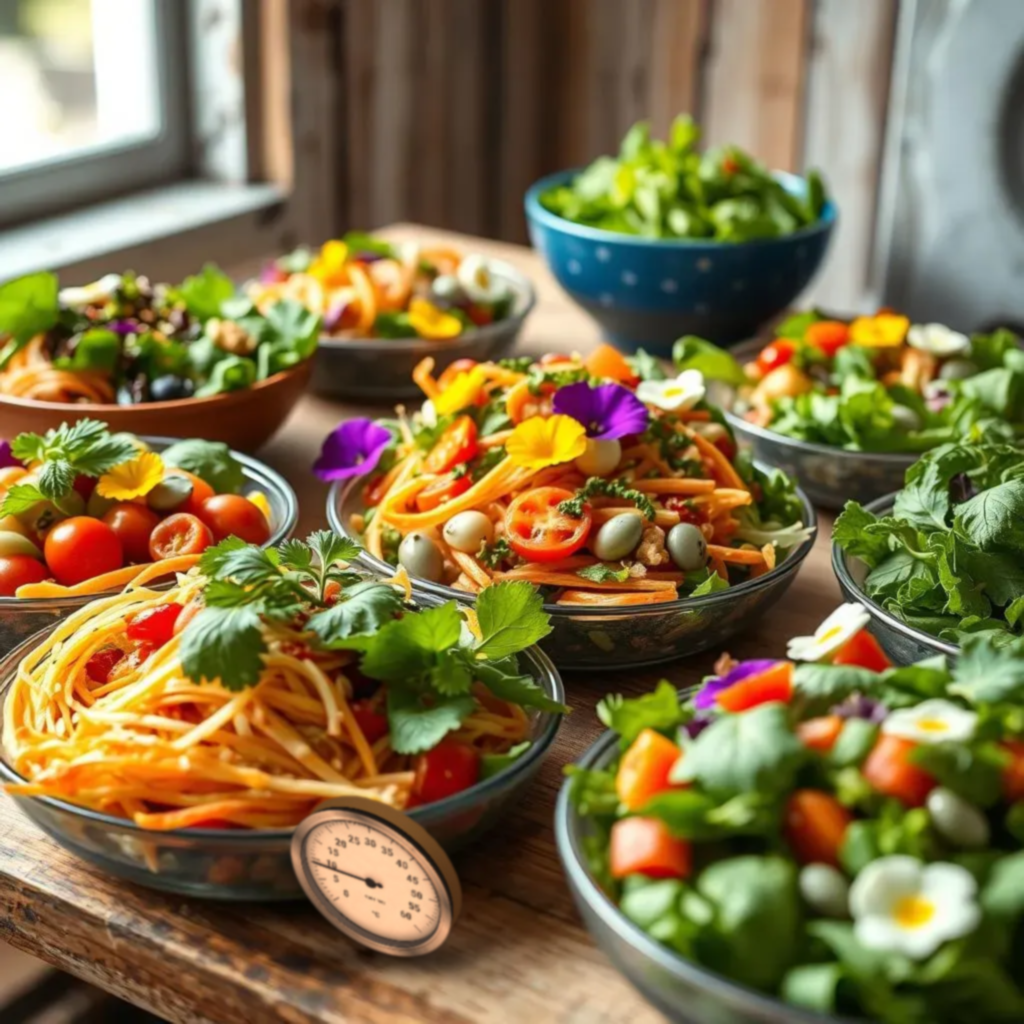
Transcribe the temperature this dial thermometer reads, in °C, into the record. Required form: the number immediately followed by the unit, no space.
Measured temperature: 10°C
